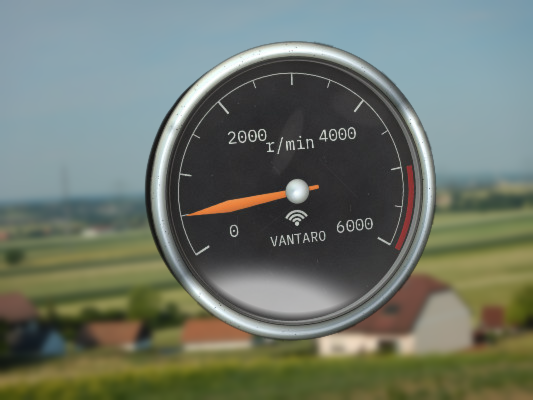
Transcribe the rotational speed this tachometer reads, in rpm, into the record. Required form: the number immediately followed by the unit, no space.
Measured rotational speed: 500rpm
